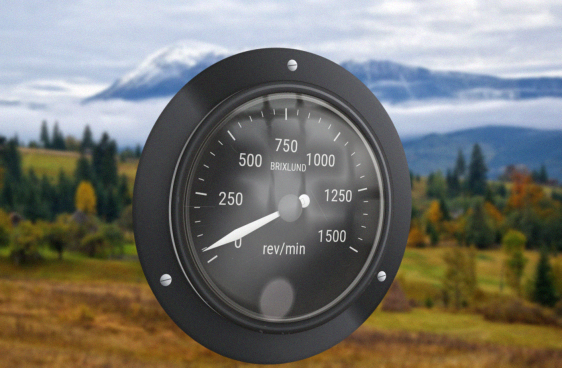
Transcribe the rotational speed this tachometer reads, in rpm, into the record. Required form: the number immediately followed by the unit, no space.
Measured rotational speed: 50rpm
